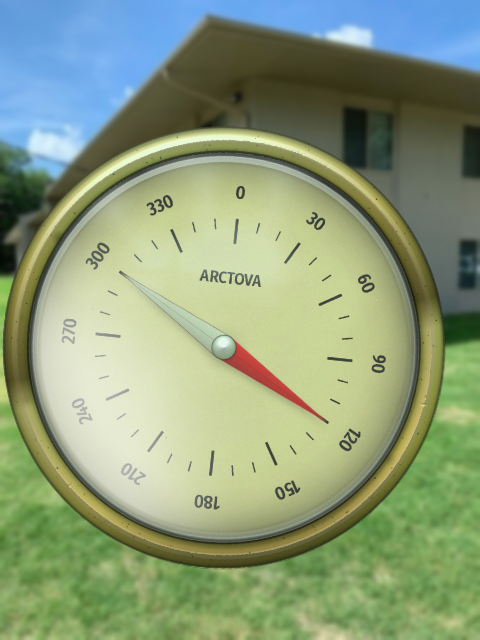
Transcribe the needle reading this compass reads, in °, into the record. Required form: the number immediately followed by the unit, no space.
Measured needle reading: 120°
